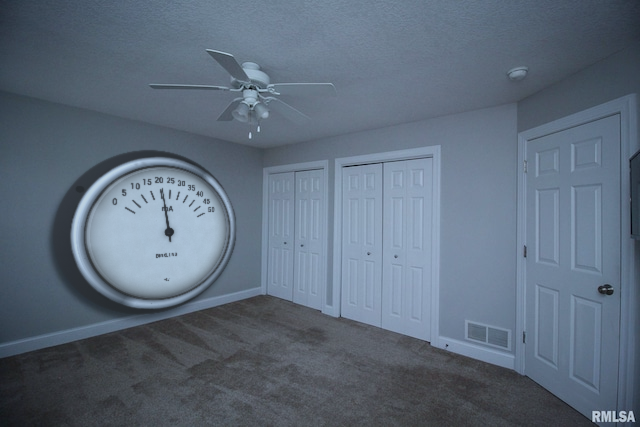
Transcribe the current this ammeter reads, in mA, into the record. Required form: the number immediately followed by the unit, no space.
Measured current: 20mA
